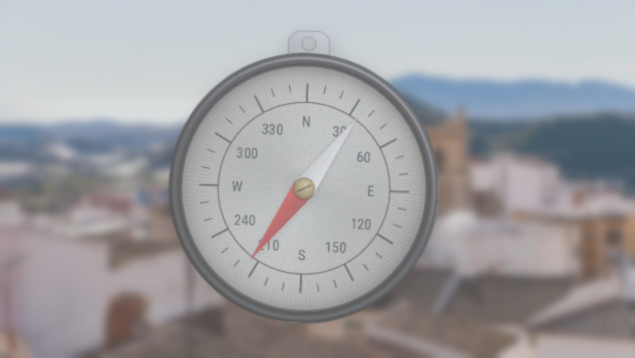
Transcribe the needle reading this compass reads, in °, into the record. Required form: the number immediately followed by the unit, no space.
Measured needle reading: 215°
